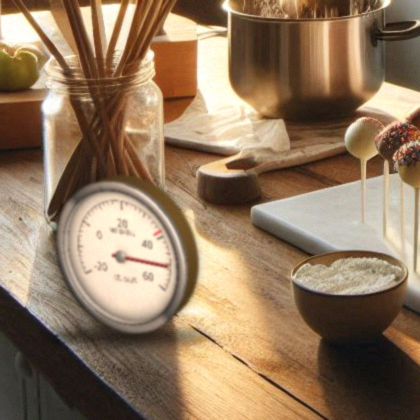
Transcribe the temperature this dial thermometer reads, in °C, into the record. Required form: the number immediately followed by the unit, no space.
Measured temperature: 50°C
